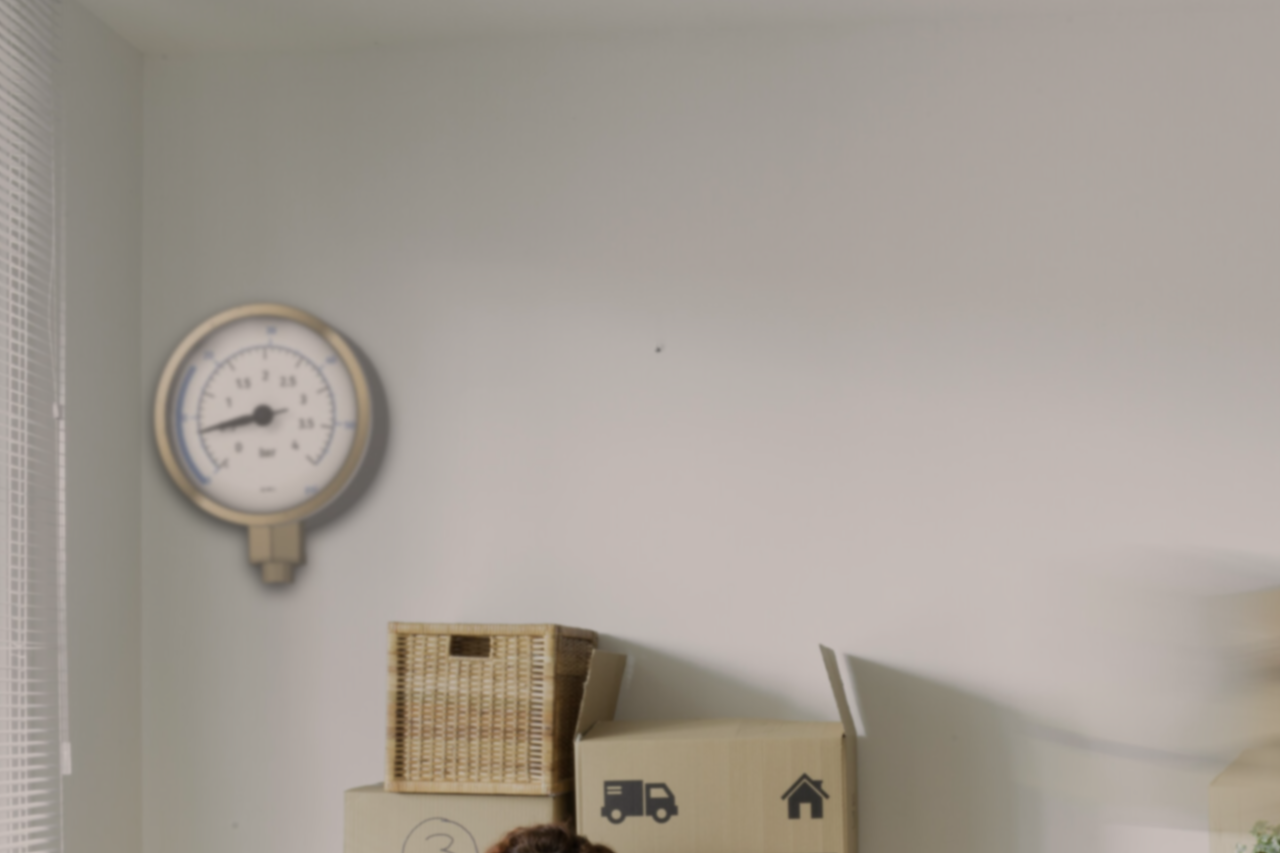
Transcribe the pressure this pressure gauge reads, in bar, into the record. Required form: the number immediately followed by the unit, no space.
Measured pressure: 0.5bar
